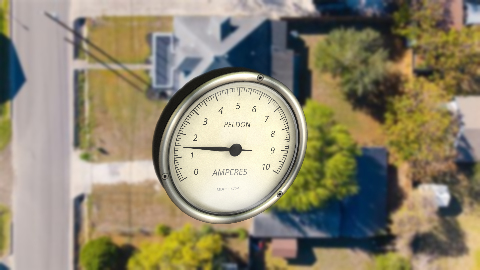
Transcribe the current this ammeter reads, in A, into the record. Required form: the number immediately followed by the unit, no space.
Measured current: 1.5A
